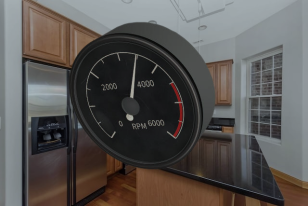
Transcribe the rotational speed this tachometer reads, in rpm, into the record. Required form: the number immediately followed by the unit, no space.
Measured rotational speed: 3500rpm
